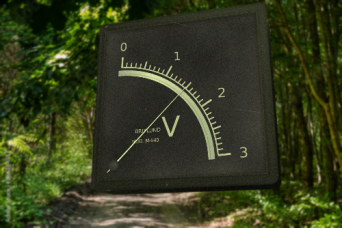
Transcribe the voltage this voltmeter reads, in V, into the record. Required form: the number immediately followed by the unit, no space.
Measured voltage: 1.5V
